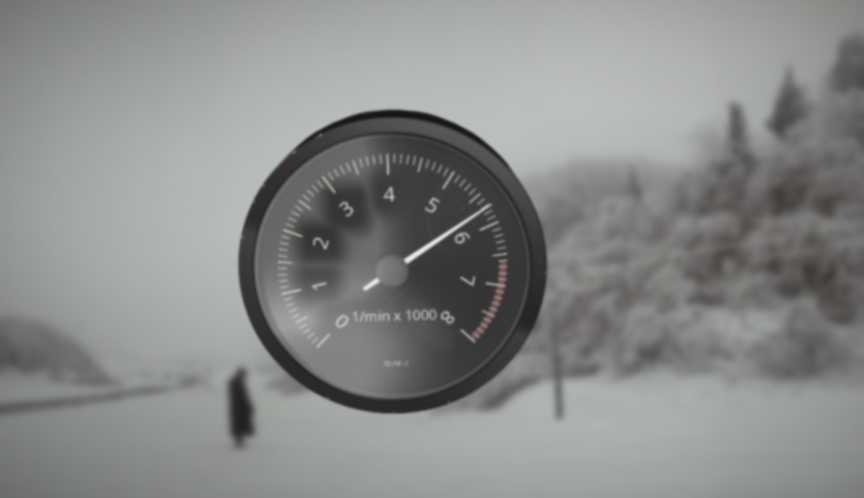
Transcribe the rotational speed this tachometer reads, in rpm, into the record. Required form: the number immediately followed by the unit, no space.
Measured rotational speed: 5700rpm
